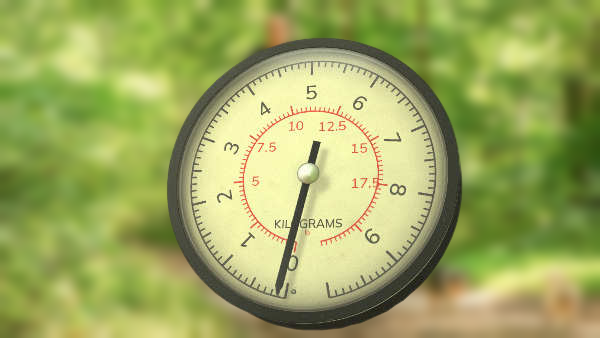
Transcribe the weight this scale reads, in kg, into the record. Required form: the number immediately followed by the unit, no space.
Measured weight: 0.1kg
